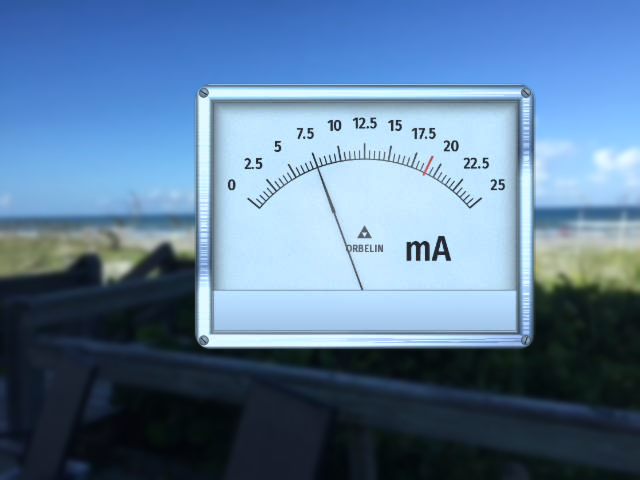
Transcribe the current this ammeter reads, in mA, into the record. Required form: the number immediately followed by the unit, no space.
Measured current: 7.5mA
